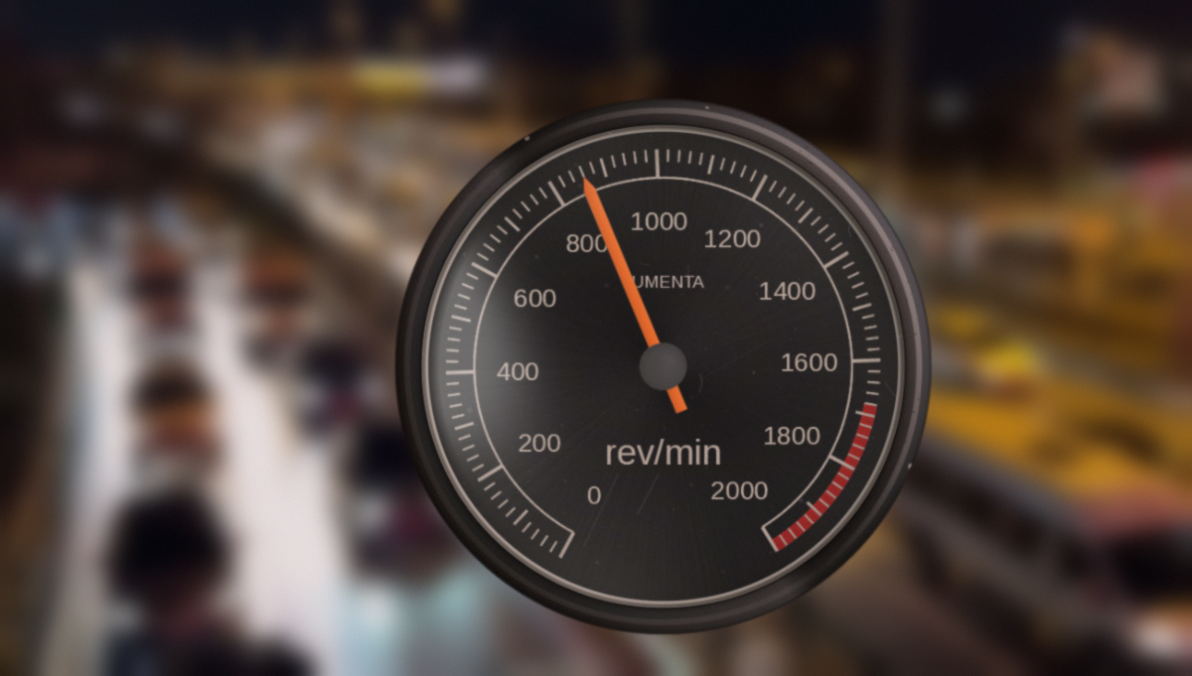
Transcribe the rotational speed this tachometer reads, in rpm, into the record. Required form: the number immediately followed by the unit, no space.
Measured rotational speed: 860rpm
